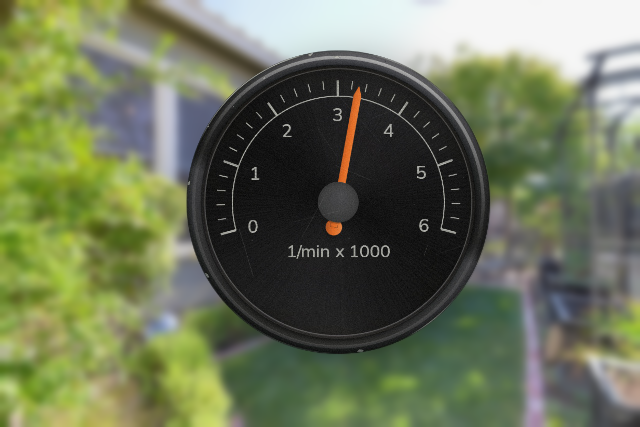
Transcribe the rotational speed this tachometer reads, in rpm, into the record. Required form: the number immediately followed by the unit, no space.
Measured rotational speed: 3300rpm
